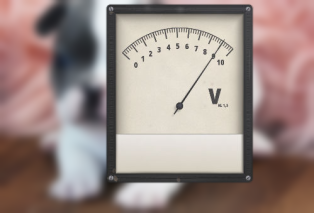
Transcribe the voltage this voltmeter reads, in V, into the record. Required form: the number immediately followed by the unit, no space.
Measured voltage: 9V
